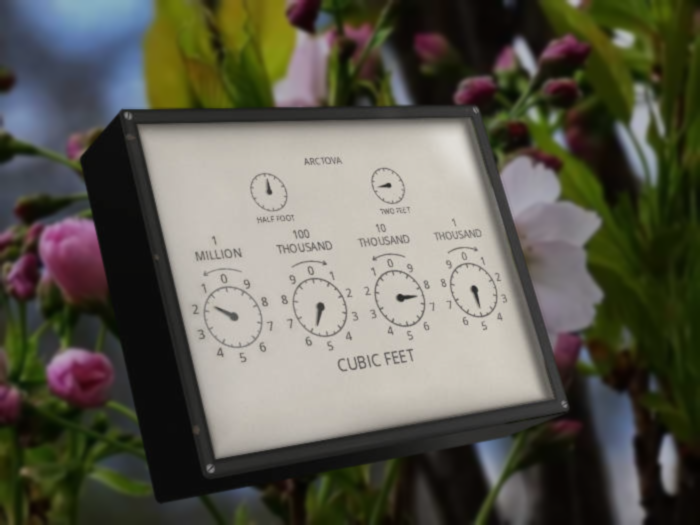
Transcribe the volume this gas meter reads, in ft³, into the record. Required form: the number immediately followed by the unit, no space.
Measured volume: 157500ft³
